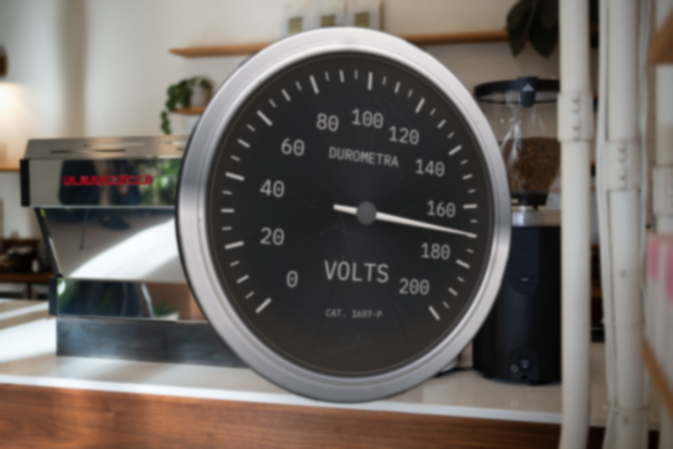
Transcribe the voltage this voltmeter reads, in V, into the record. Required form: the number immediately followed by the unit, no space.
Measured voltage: 170V
